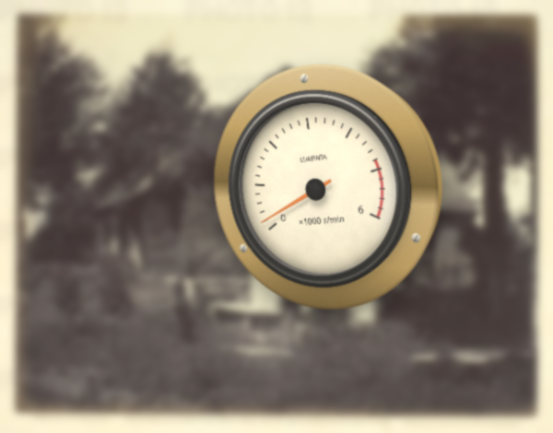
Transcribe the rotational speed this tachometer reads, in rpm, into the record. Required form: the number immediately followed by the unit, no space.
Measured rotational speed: 200rpm
